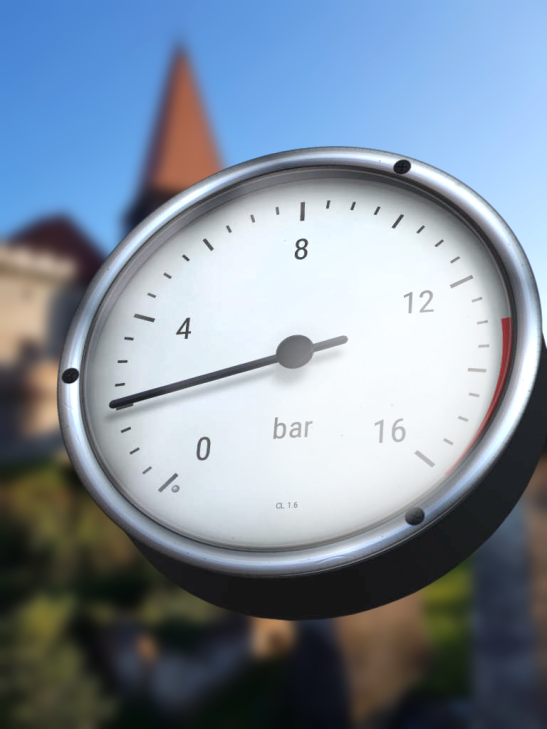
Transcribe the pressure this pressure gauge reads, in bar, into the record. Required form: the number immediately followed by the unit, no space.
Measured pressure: 2bar
